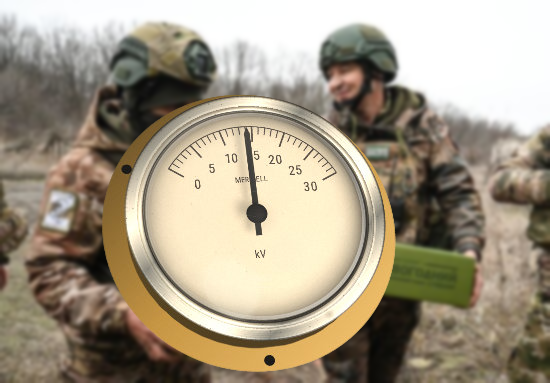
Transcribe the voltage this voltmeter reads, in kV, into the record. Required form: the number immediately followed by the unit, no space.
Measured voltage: 14kV
